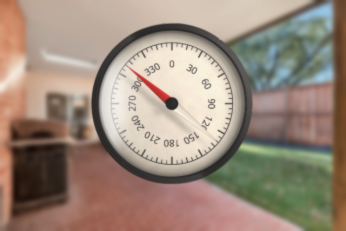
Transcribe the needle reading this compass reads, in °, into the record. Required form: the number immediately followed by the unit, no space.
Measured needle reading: 310°
